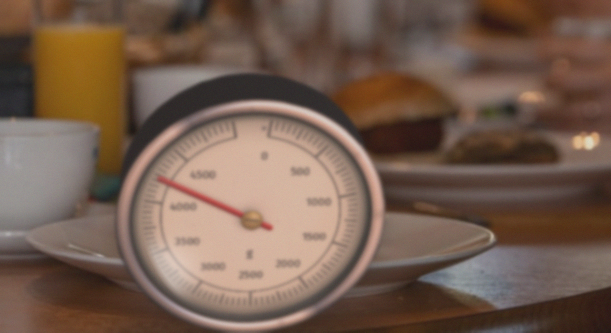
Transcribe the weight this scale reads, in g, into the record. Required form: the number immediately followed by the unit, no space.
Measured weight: 4250g
